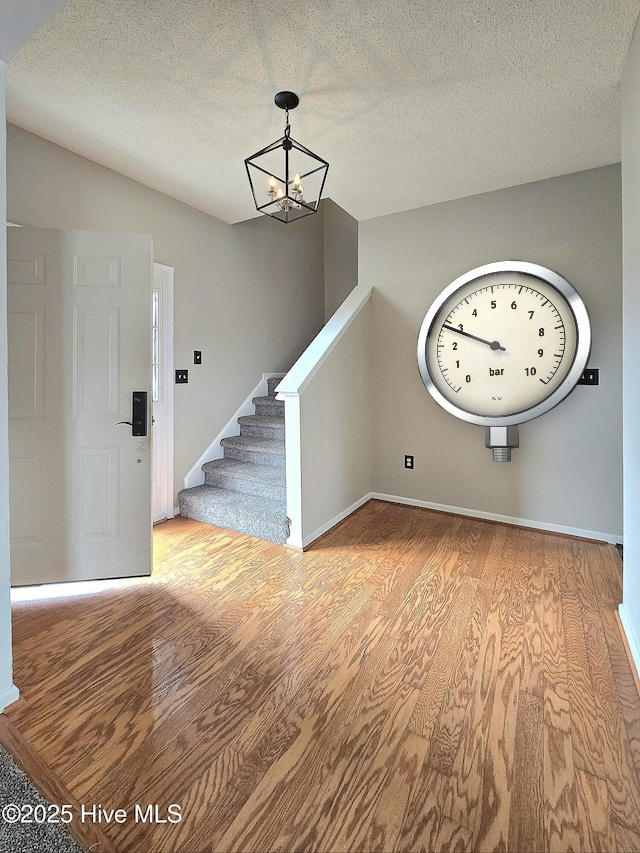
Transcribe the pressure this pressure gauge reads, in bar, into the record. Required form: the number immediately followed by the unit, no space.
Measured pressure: 2.8bar
